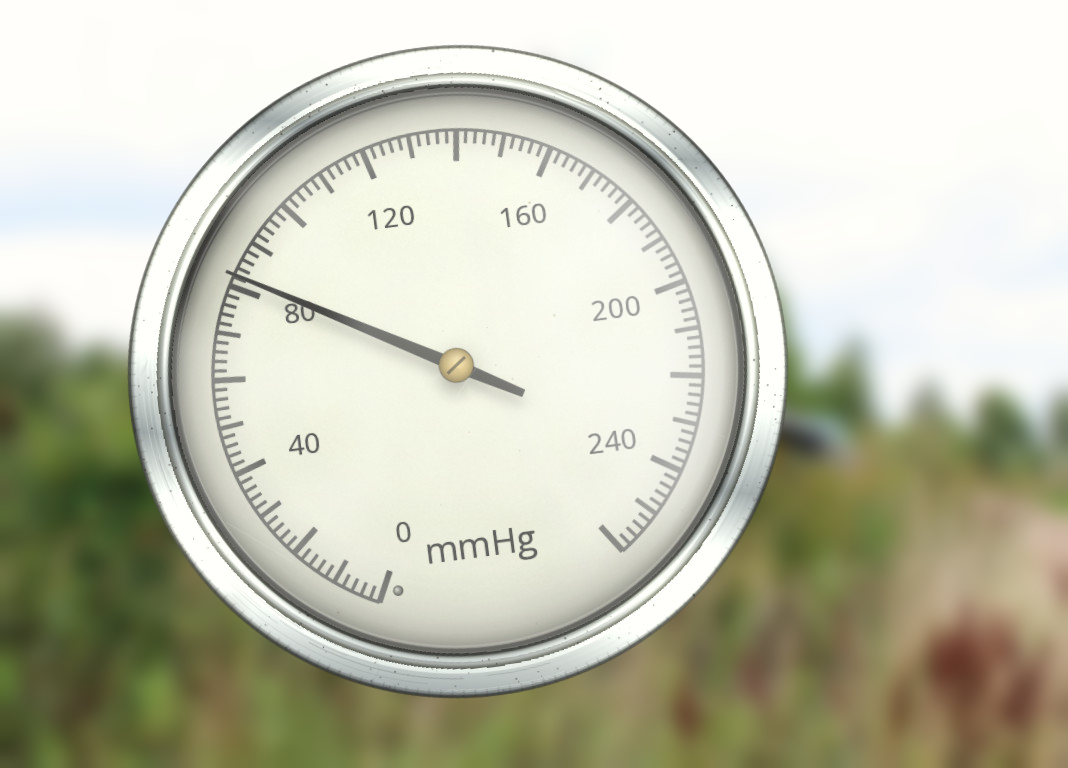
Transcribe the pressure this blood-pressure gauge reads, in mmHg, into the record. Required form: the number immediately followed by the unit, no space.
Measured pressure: 82mmHg
